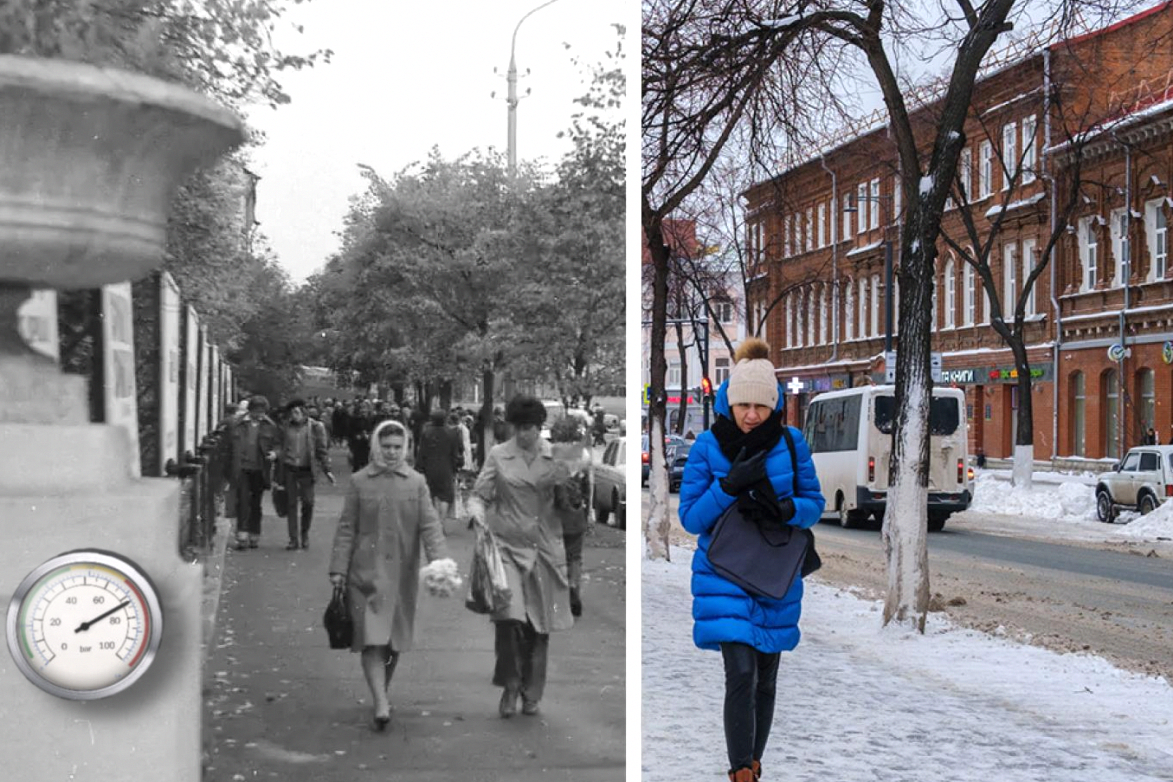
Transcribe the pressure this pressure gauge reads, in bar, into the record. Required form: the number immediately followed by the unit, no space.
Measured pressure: 72.5bar
